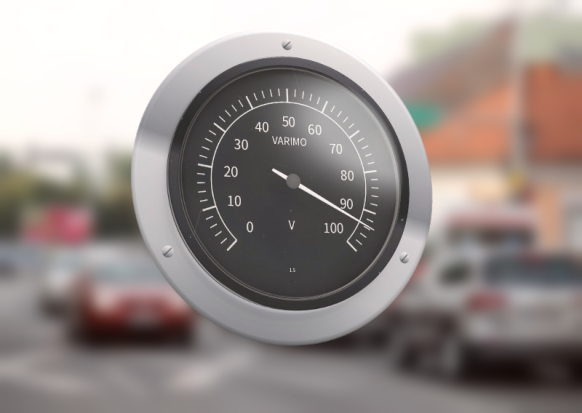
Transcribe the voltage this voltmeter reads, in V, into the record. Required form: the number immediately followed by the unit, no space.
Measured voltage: 94V
